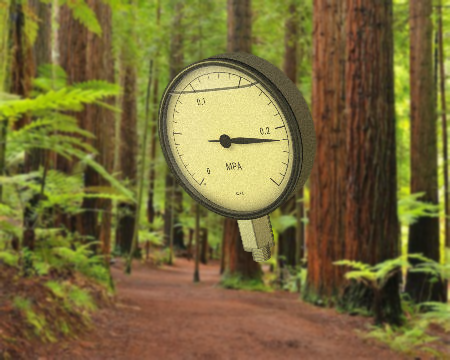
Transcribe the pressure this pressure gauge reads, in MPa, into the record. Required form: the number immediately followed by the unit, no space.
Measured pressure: 0.21MPa
